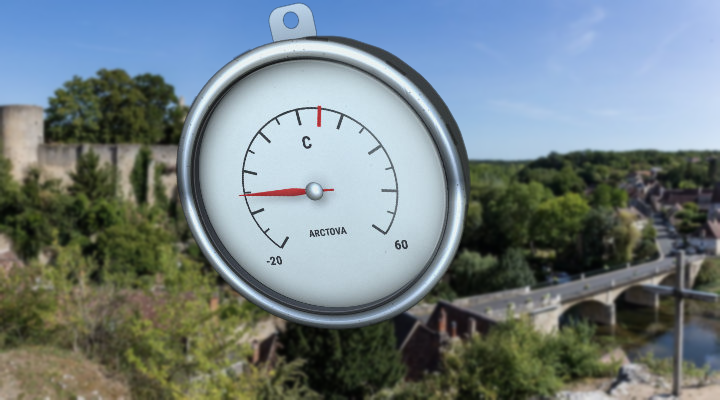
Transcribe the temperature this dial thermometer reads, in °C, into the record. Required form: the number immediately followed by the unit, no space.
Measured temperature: -5°C
